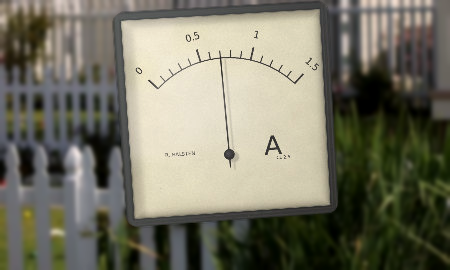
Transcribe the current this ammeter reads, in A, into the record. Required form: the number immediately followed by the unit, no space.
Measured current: 0.7A
